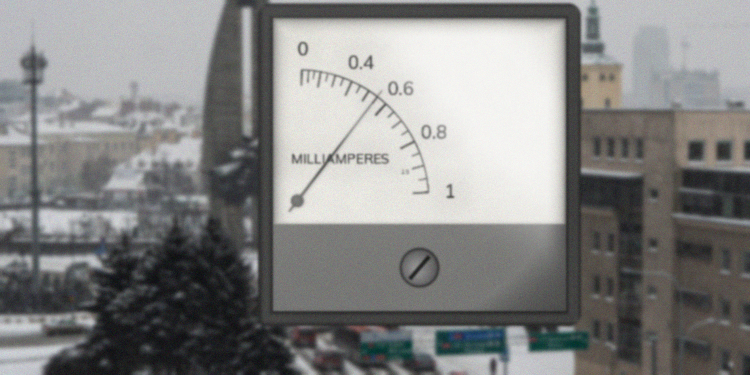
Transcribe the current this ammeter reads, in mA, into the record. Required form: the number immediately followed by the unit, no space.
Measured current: 0.55mA
